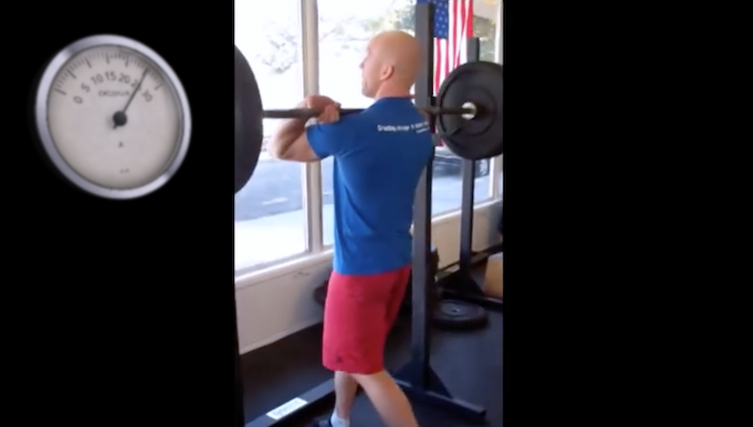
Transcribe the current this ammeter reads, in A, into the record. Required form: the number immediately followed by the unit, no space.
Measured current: 25A
